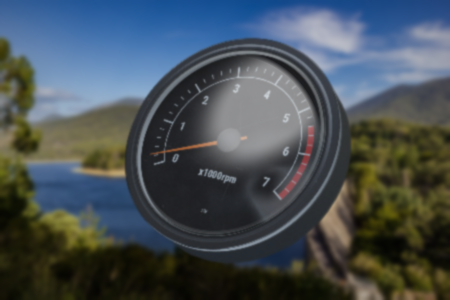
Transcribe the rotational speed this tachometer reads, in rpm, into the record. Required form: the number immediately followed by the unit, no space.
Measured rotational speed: 200rpm
